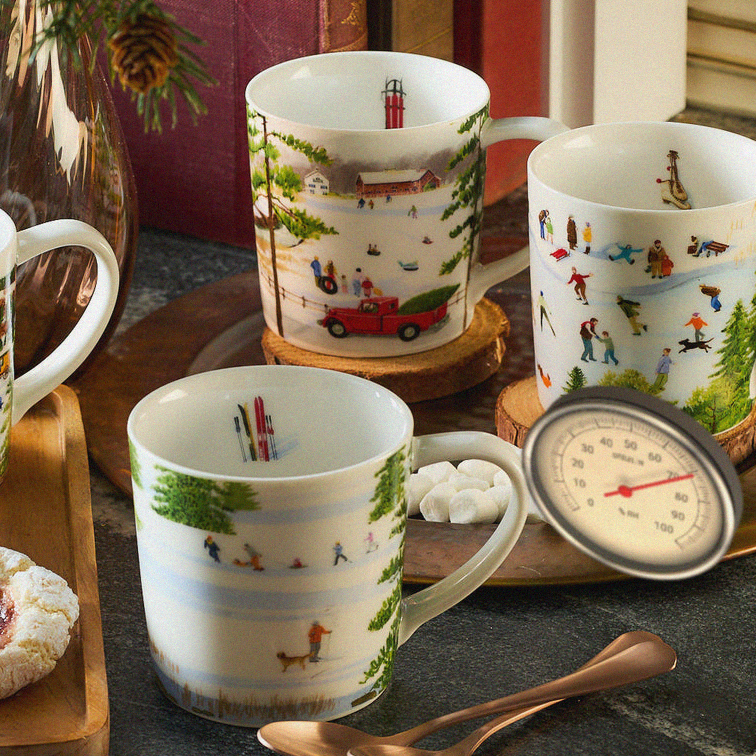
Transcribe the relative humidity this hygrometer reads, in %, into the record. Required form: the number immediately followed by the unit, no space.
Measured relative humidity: 70%
